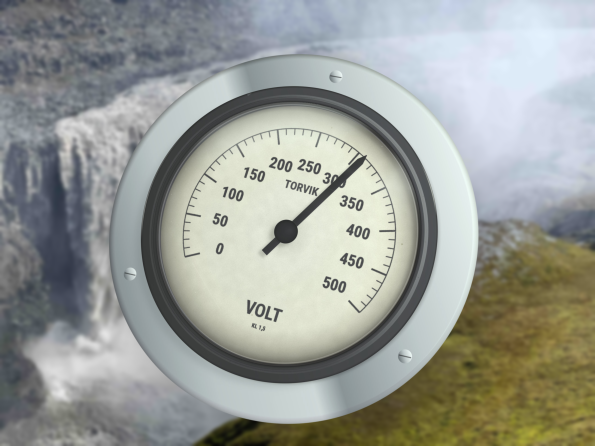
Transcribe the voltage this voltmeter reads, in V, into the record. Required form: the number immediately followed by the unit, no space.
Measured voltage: 310V
